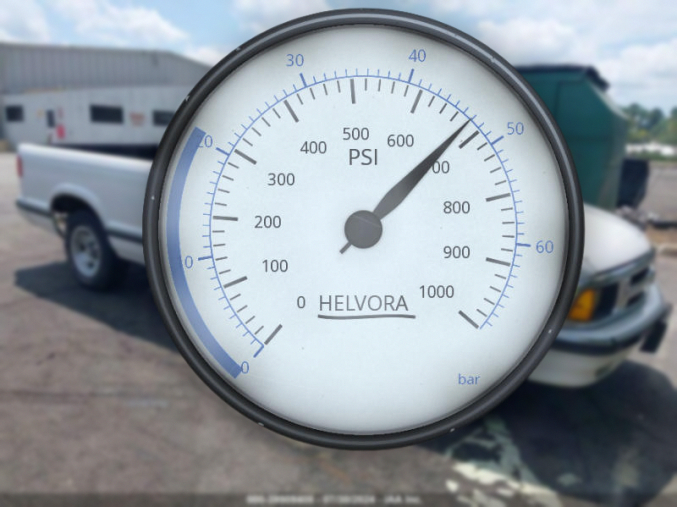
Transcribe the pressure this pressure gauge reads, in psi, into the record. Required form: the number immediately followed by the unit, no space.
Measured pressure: 680psi
